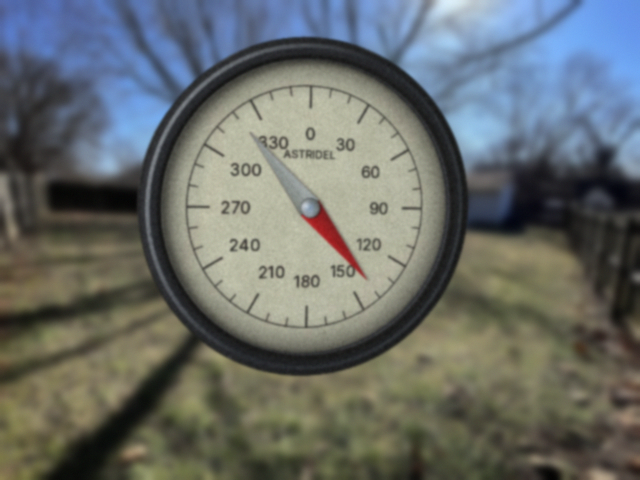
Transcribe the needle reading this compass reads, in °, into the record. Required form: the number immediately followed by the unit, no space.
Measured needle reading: 140°
